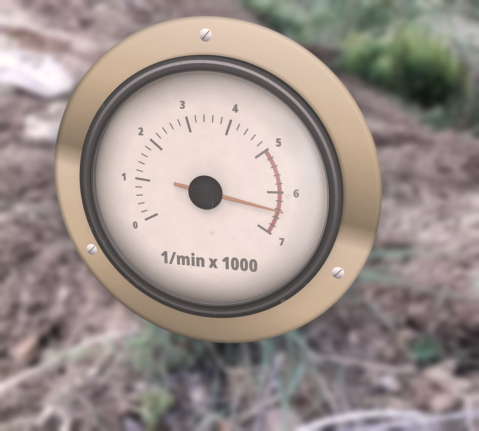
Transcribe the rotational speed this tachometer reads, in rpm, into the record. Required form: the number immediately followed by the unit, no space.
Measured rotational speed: 6400rpm
